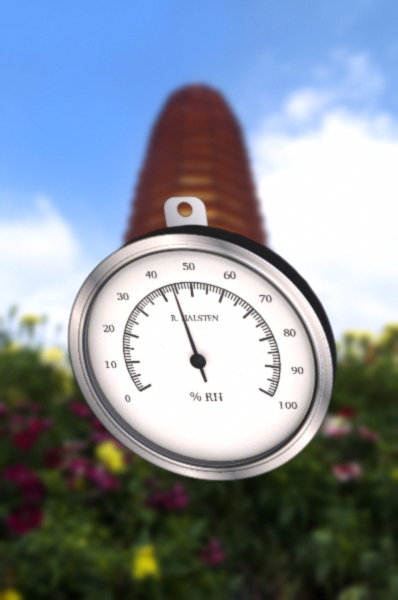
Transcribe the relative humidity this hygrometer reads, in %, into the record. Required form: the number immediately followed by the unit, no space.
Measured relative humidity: 45%
